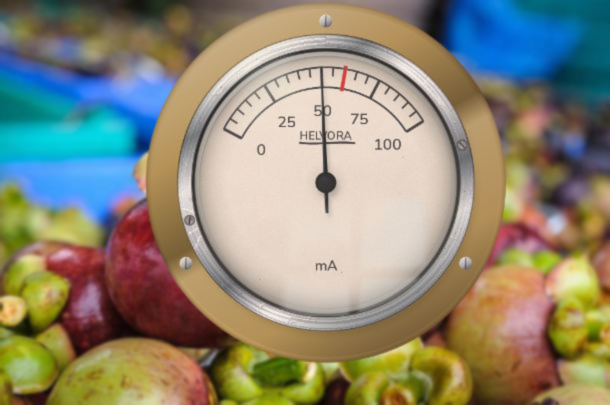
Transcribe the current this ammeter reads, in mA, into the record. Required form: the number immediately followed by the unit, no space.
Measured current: 50mA
